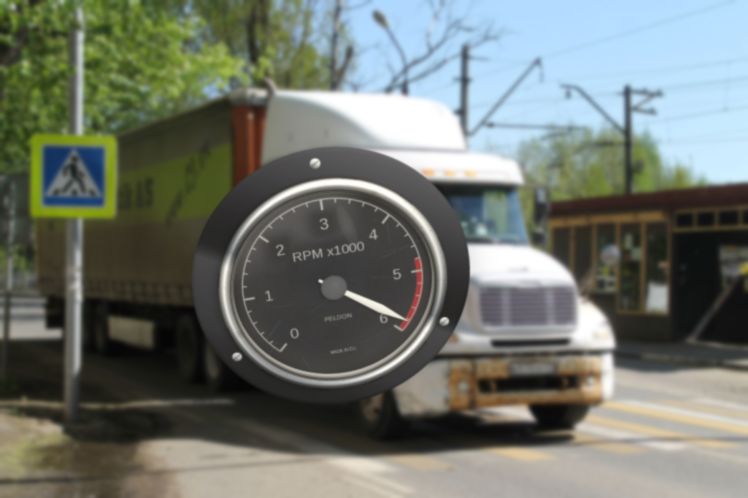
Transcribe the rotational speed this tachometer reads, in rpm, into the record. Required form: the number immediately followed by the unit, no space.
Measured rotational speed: 5800rpm
